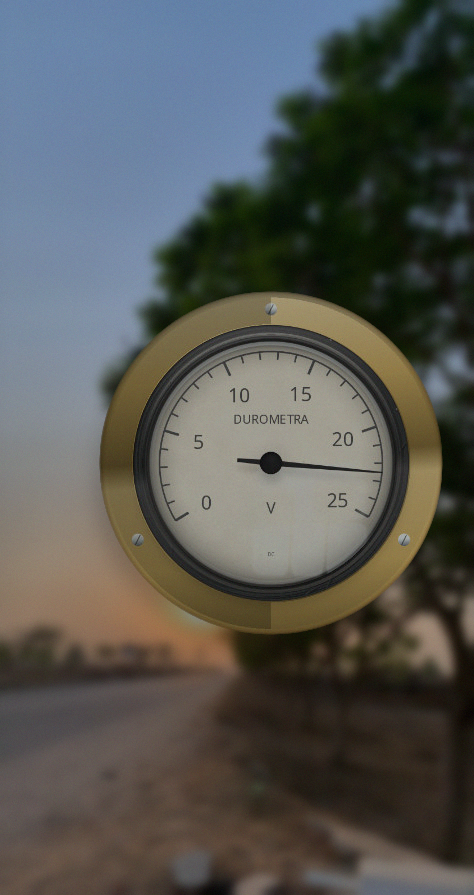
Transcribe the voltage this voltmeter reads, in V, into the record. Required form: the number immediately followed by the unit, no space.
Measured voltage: 22.5V
